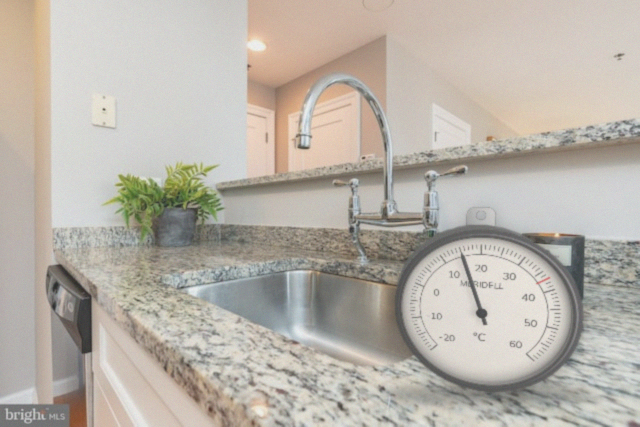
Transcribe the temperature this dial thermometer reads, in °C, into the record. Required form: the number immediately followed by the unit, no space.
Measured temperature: 15°C
